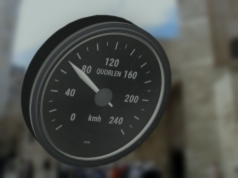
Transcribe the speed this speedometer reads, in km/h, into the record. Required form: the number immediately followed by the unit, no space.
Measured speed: 70km/h
